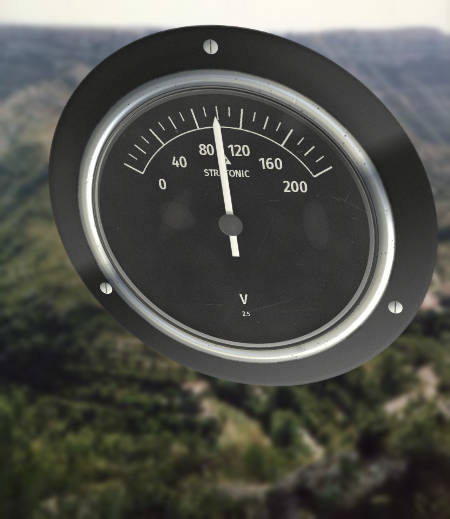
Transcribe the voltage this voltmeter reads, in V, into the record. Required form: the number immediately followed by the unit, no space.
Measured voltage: 100V
